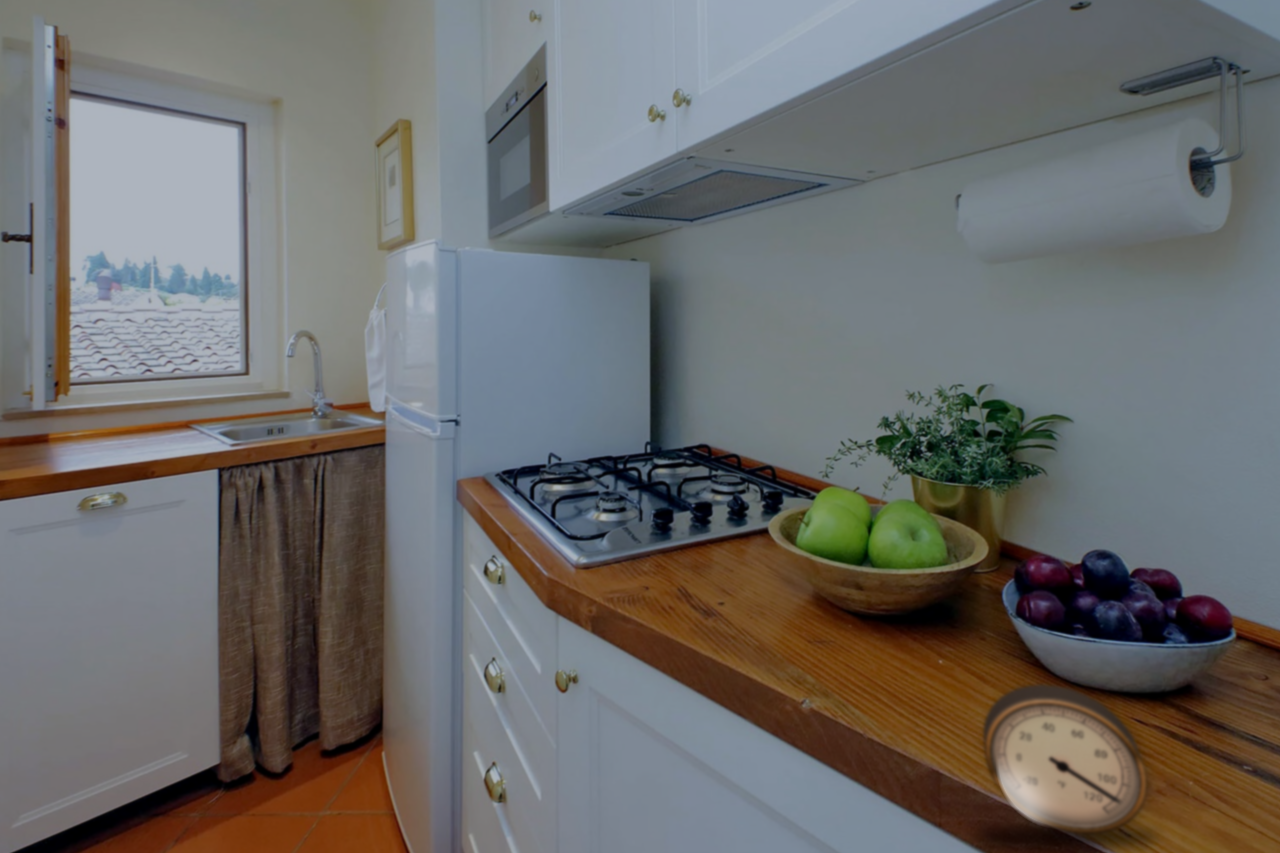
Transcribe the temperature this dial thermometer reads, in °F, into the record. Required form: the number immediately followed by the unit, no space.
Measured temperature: 110°F
